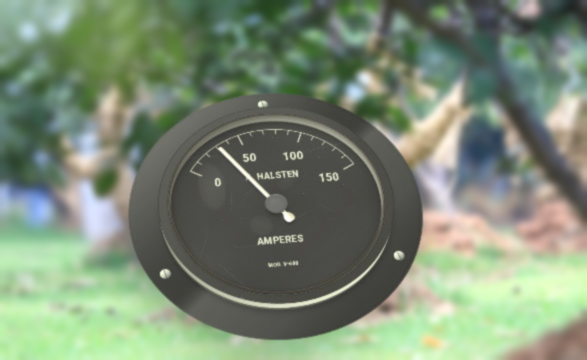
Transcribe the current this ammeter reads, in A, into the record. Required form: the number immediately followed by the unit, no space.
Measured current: 30A
